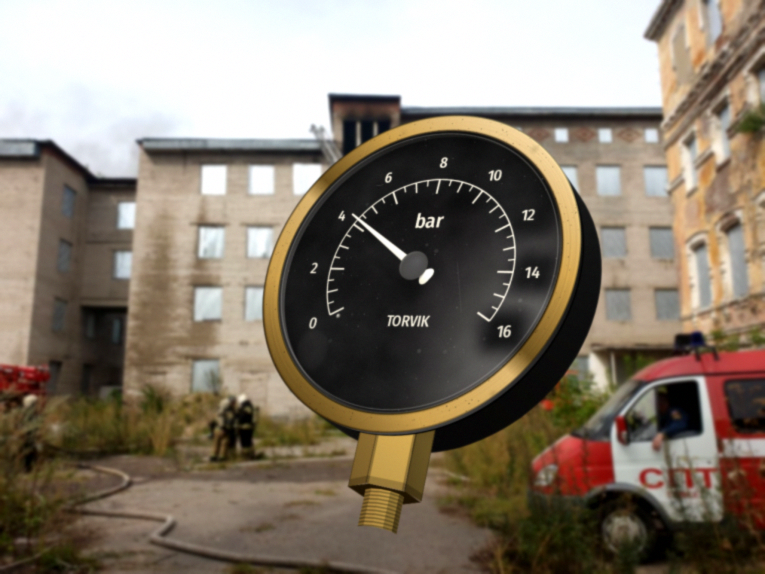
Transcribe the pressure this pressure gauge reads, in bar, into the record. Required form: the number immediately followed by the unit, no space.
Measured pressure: 4.25bar
